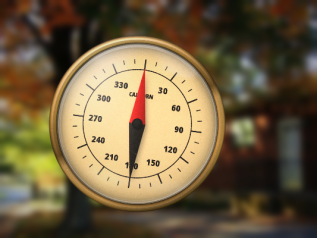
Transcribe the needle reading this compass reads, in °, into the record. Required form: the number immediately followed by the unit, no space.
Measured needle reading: 0°
